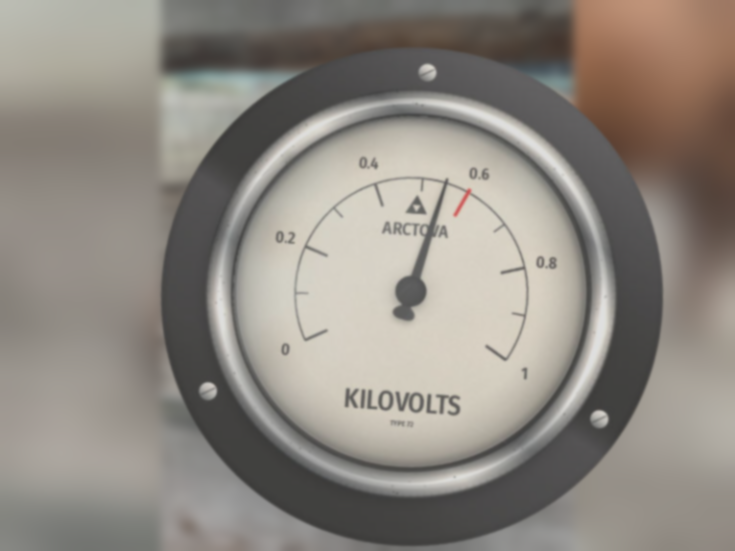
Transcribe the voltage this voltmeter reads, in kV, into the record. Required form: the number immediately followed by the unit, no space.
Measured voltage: 0.55kV
